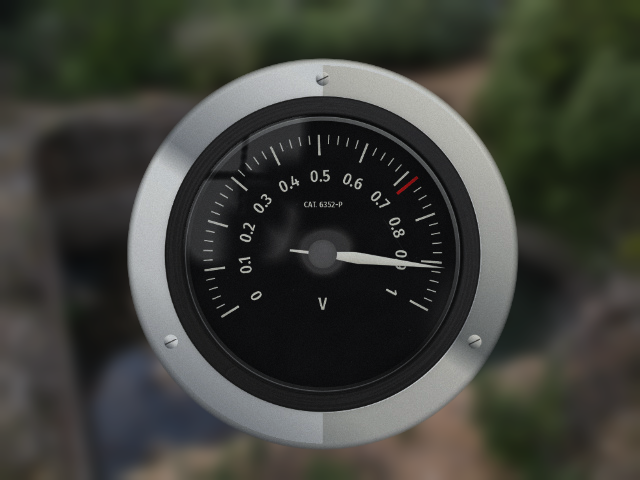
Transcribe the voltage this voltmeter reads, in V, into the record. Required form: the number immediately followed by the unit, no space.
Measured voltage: 0.91V
